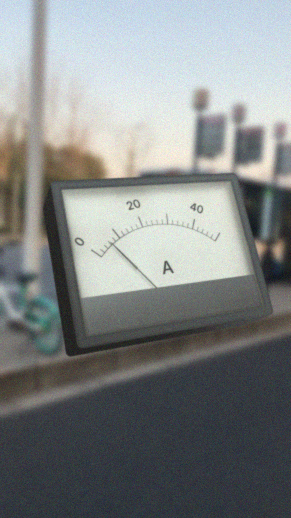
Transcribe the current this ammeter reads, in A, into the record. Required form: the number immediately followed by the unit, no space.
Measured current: 6A
